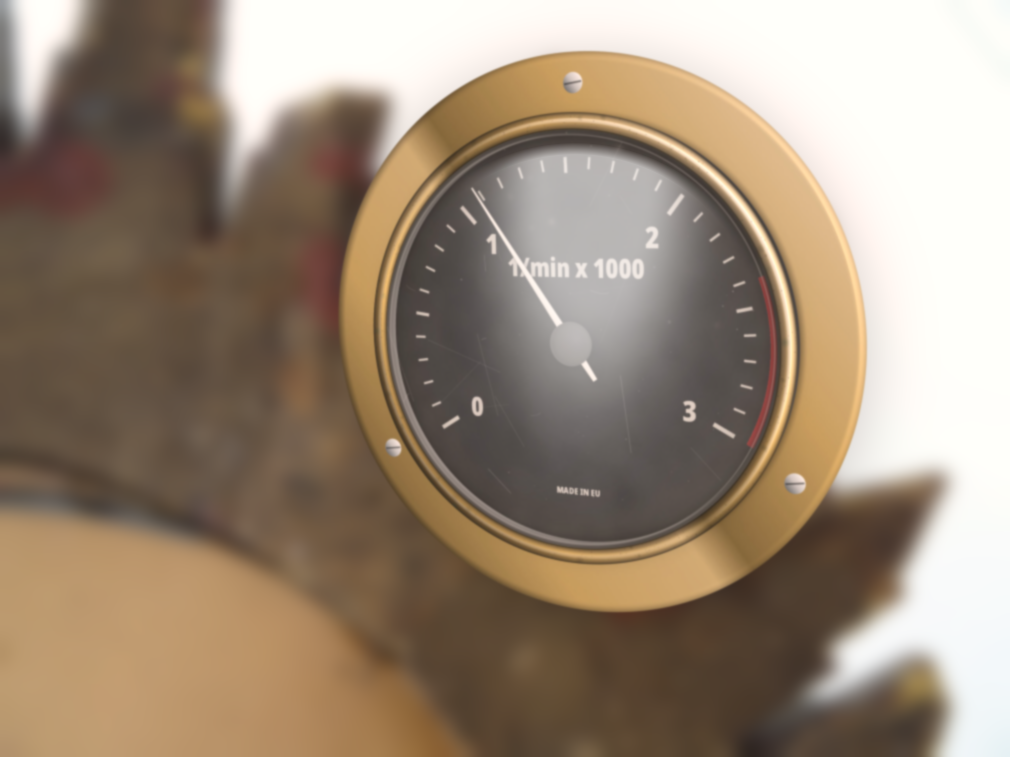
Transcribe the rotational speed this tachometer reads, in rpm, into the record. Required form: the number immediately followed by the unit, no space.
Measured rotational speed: 1100rpm
